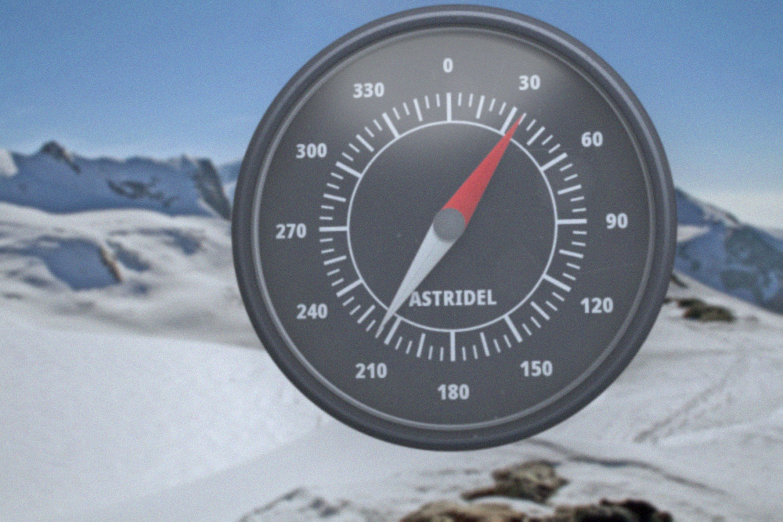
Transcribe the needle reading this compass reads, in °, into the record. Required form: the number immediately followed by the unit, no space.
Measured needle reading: 35°
